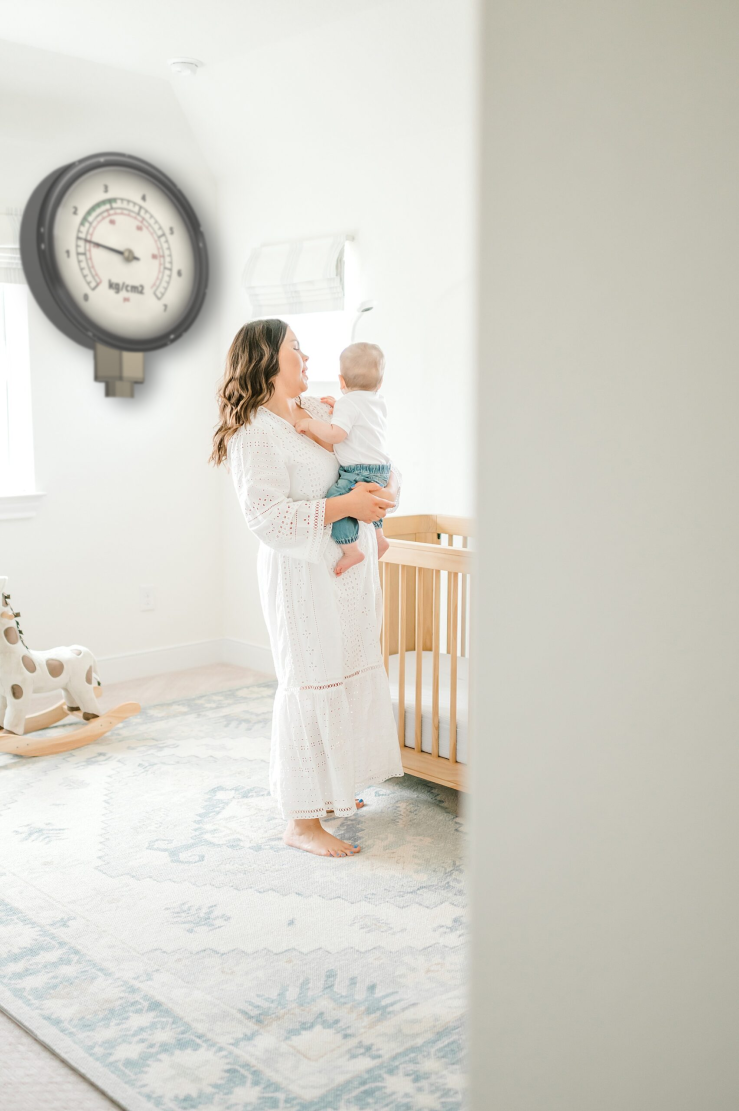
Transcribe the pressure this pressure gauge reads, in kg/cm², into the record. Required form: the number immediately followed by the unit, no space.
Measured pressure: 1.4kg/cm²
